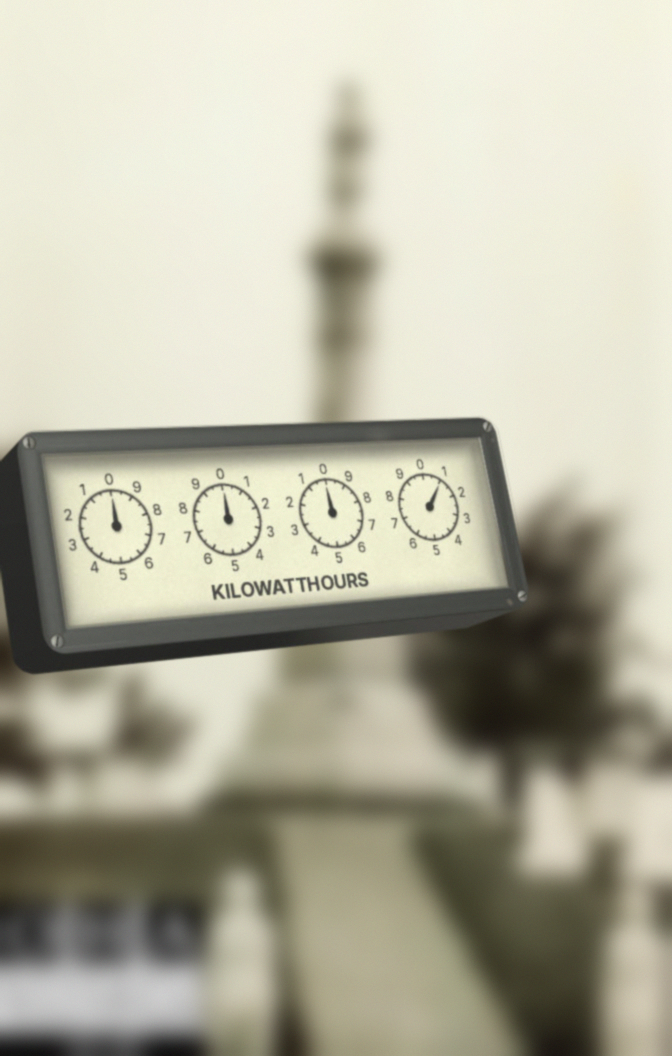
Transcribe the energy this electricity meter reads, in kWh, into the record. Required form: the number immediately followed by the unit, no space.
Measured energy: 1kWh
